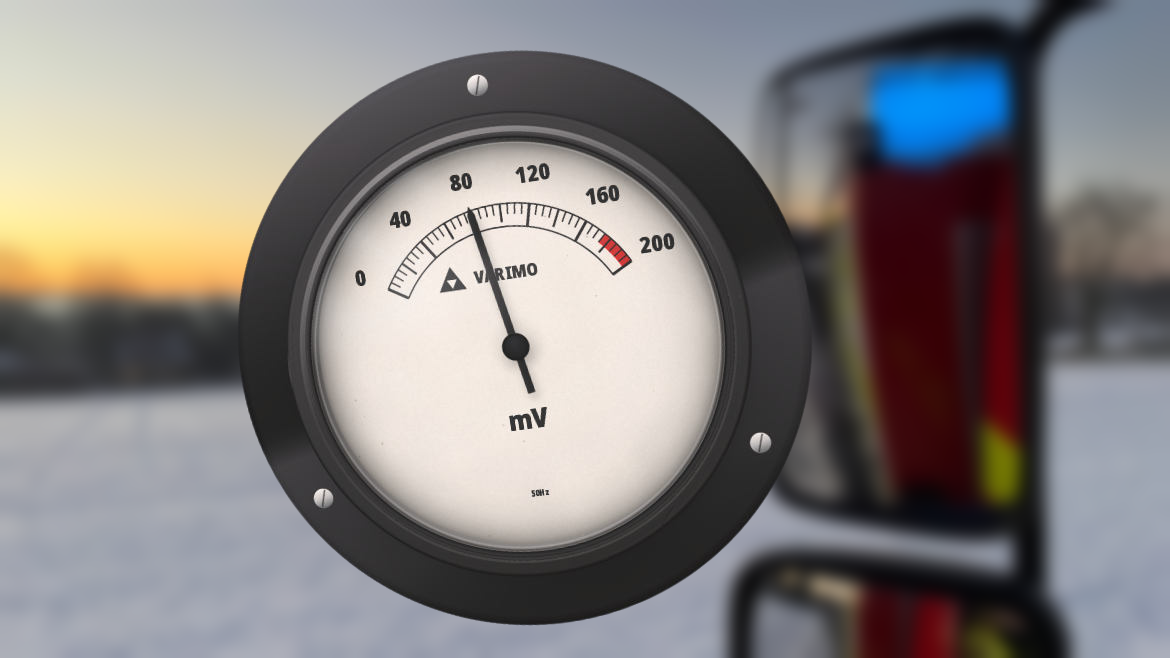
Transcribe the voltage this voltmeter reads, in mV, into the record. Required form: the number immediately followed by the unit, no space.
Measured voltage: 80mV
